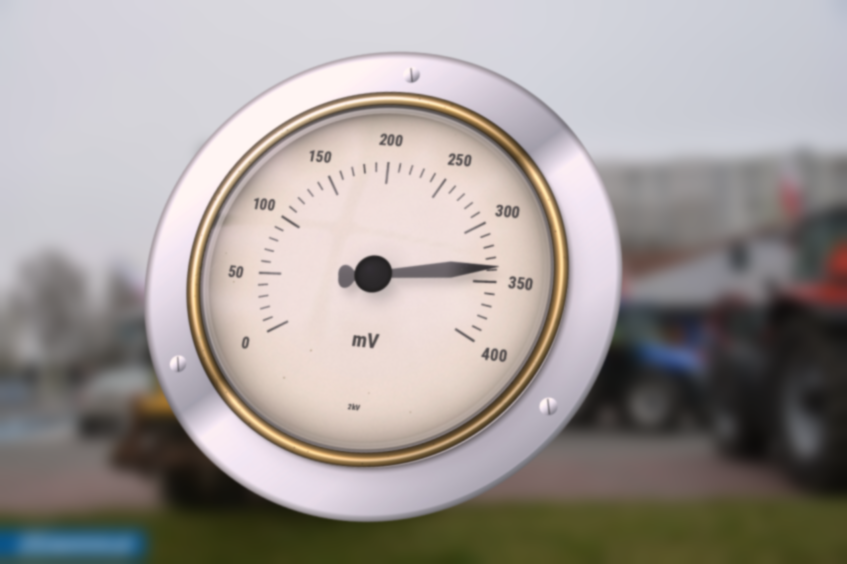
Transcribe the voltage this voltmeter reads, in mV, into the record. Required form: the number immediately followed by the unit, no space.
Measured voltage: 340mV
